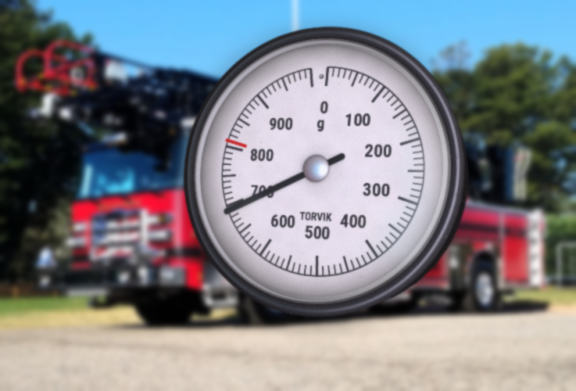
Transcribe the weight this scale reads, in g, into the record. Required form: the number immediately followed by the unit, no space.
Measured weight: 690g
